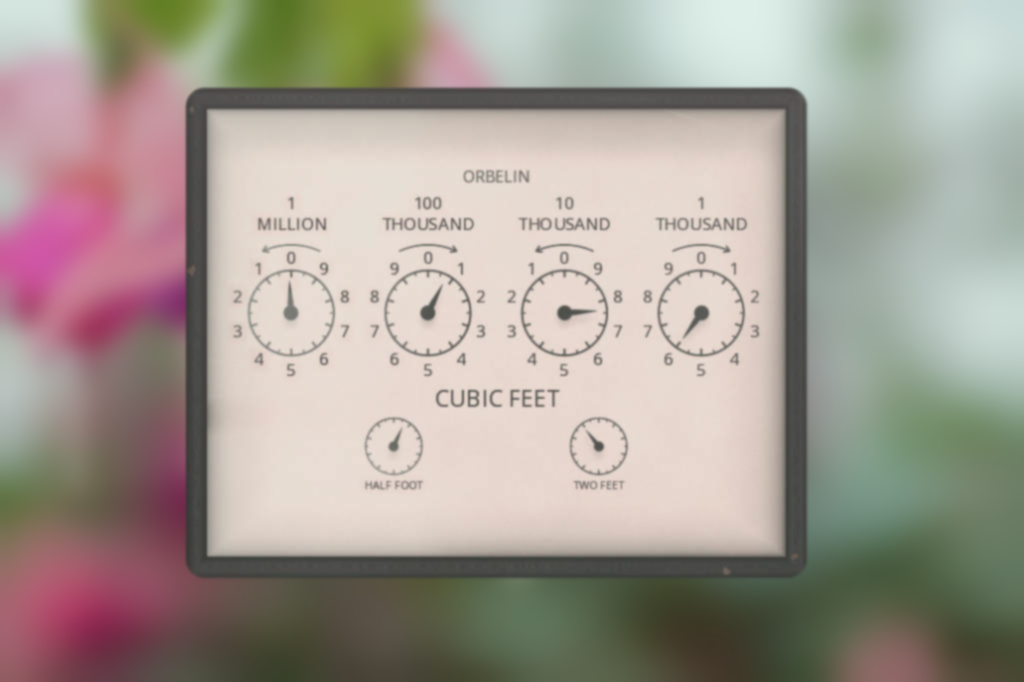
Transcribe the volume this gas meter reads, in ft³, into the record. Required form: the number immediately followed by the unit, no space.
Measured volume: 7600ft³
